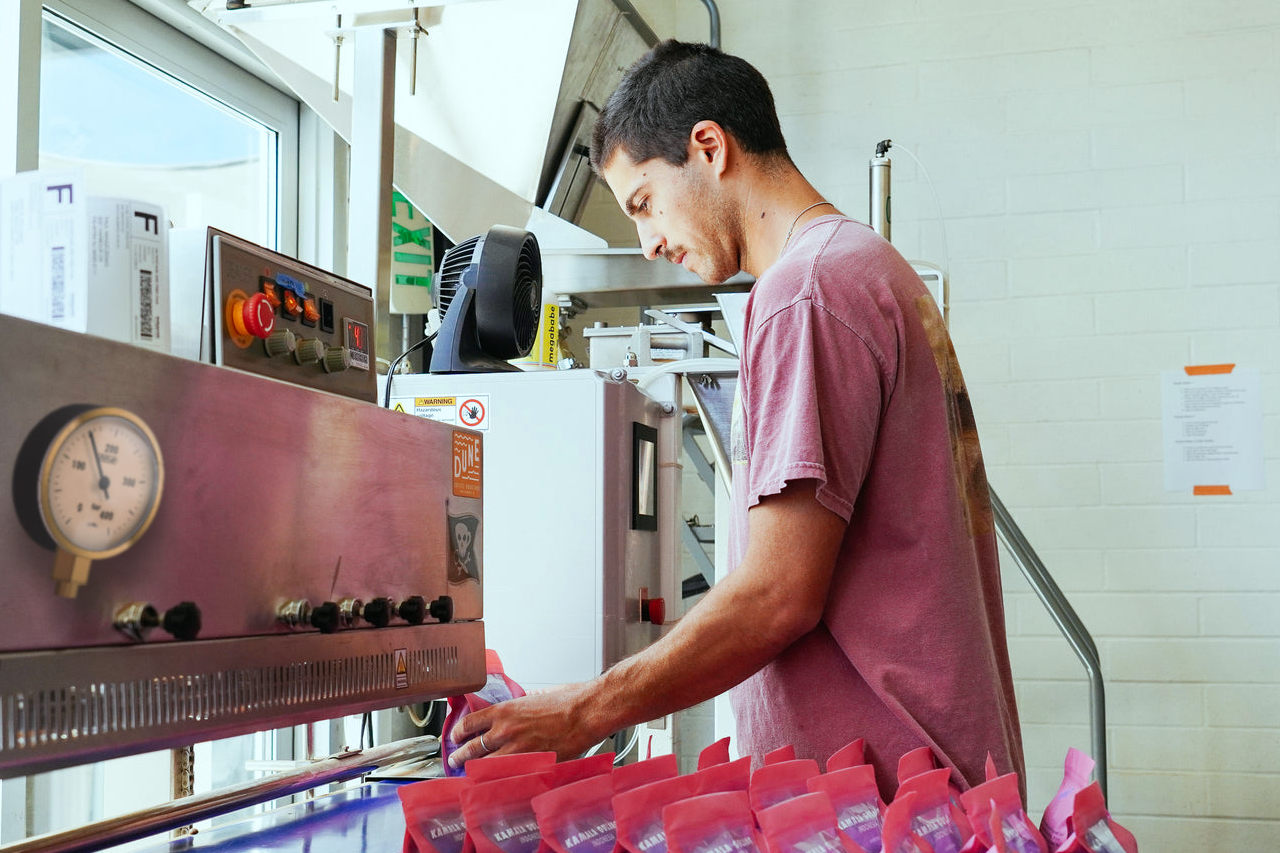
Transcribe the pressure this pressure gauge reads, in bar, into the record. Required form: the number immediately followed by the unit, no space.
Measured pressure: 150bar
